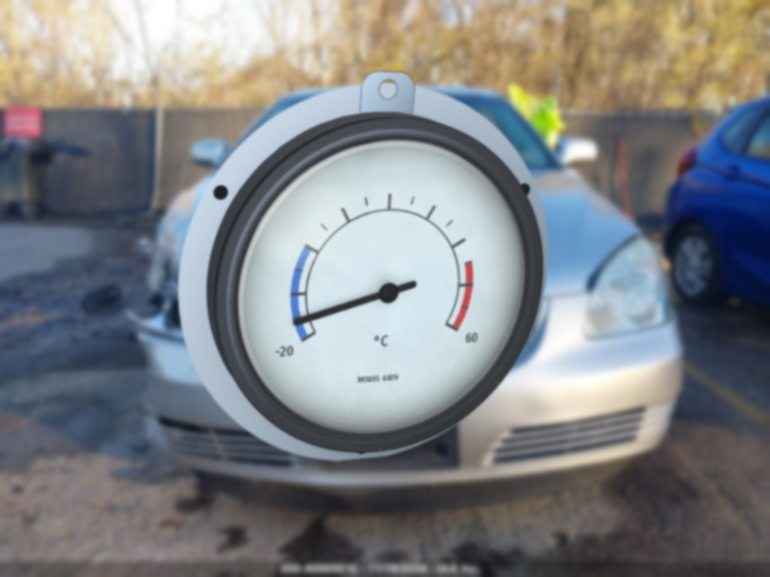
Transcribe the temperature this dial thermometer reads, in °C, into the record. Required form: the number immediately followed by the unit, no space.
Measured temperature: -15°C
